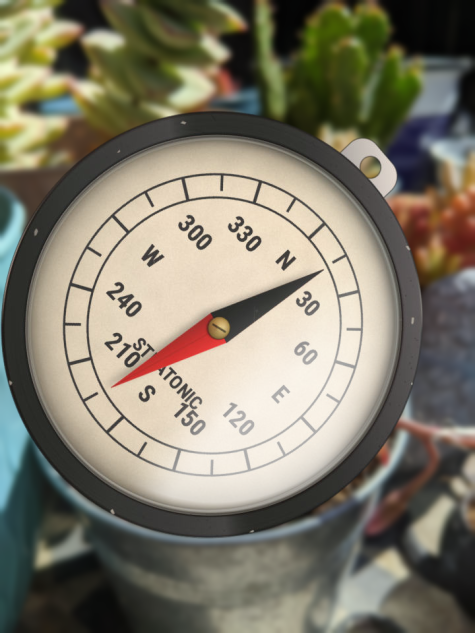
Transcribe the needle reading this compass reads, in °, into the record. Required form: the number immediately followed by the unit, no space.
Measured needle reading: 195°
